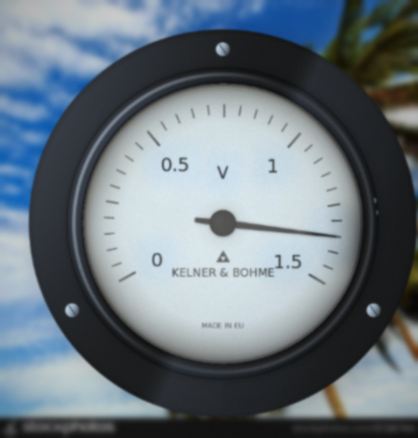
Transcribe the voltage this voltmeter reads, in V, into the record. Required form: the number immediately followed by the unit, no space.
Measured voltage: 1.35V
